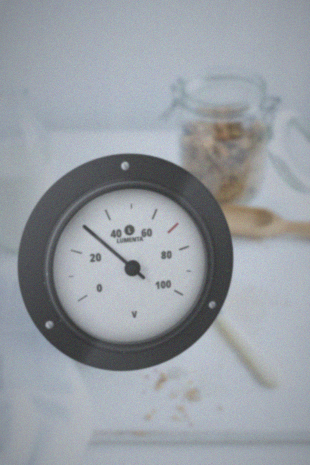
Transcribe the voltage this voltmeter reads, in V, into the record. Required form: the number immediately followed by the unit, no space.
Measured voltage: 30V
